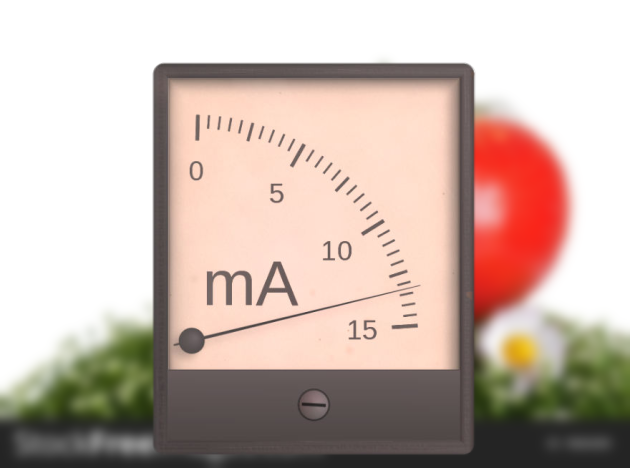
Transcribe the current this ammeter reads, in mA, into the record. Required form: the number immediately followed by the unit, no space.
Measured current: 13.25mA
